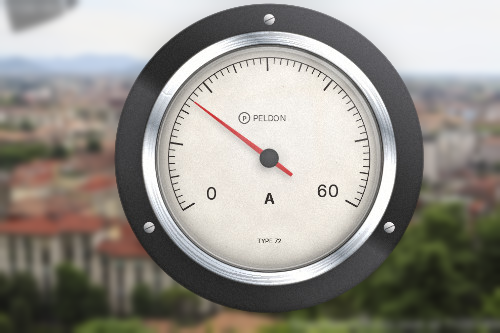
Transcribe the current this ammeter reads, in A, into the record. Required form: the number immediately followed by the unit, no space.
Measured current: 17A
